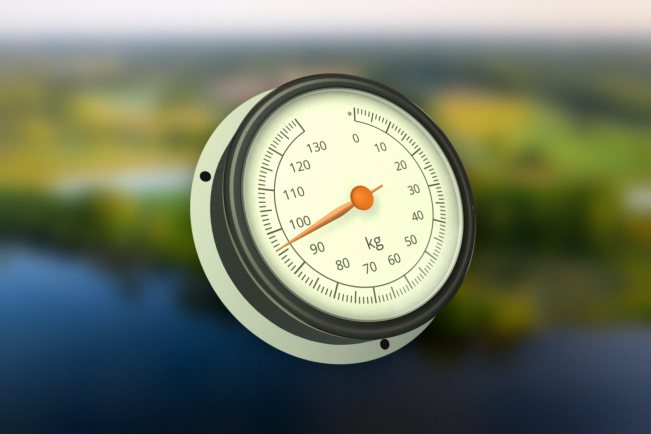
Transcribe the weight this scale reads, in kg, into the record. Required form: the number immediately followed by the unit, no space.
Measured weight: 96kg
